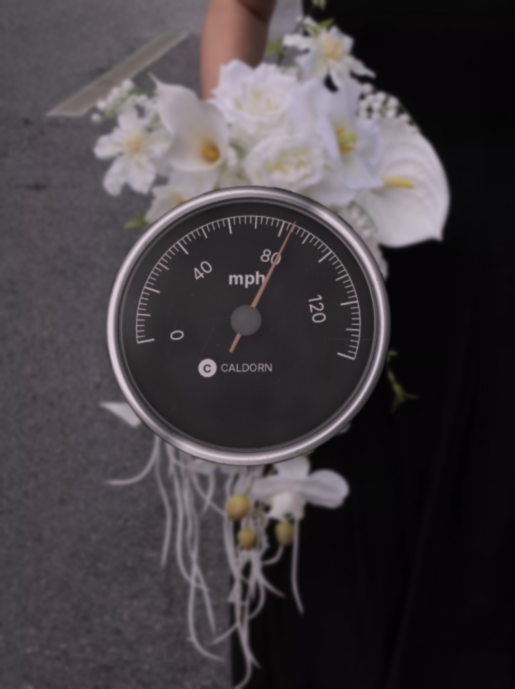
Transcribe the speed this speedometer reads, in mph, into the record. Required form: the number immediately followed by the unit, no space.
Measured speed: 84mph
